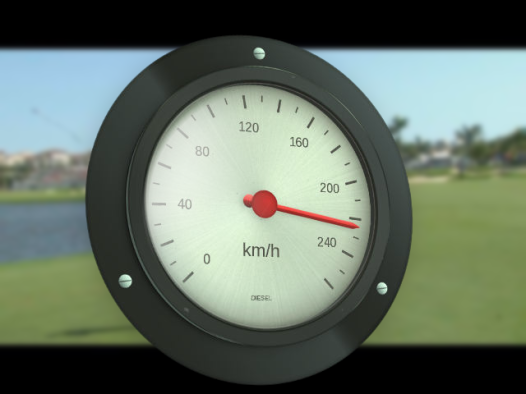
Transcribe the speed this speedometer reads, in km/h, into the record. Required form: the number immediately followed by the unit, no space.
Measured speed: 225km/h
